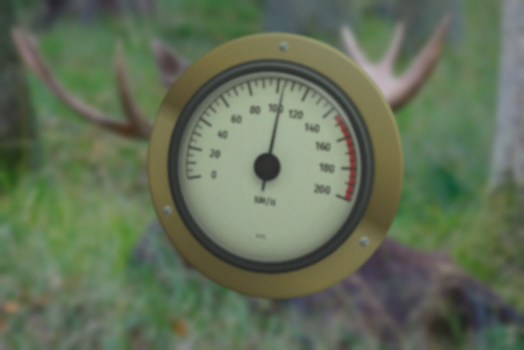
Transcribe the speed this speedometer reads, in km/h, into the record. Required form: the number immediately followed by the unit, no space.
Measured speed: 105km/h
